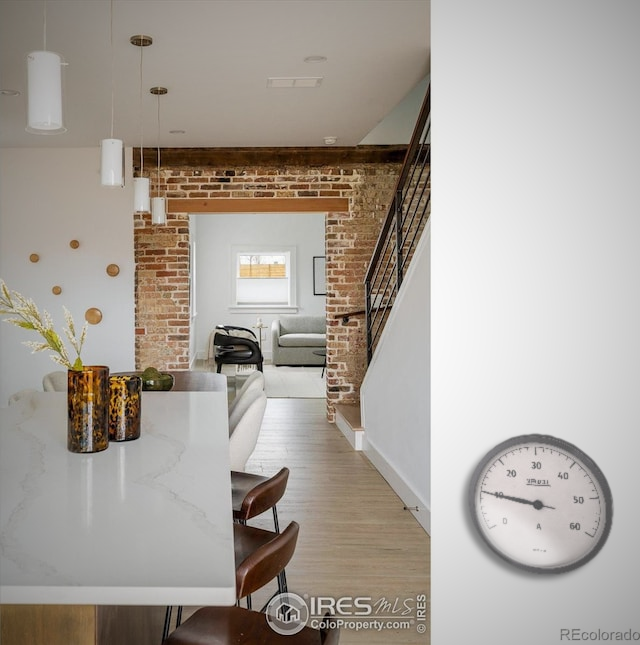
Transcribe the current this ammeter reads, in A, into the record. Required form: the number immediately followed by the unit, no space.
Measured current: 10A
